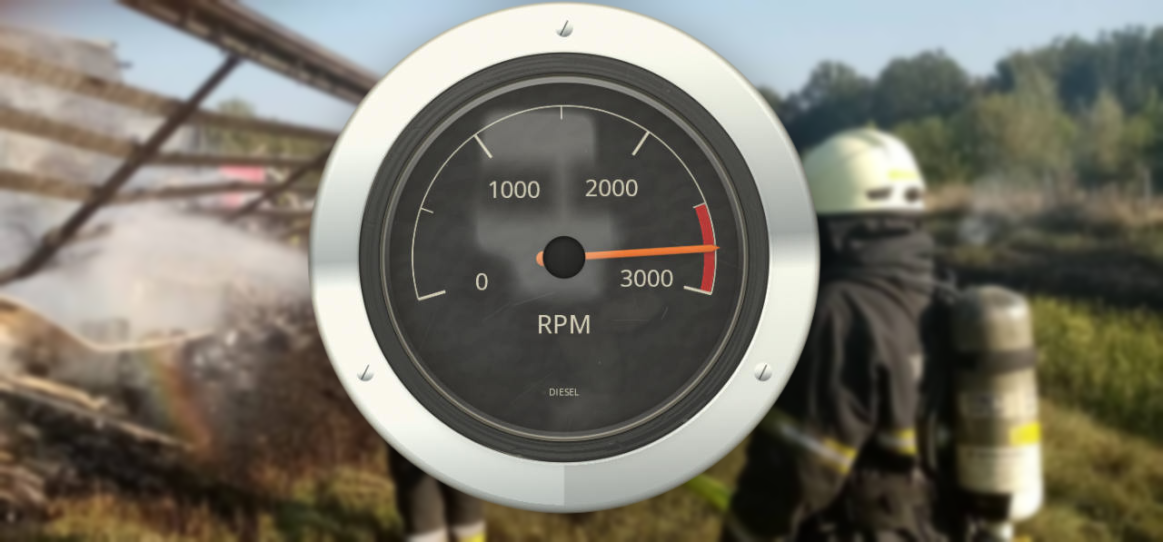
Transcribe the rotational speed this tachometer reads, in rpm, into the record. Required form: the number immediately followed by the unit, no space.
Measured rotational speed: 2750rpm
